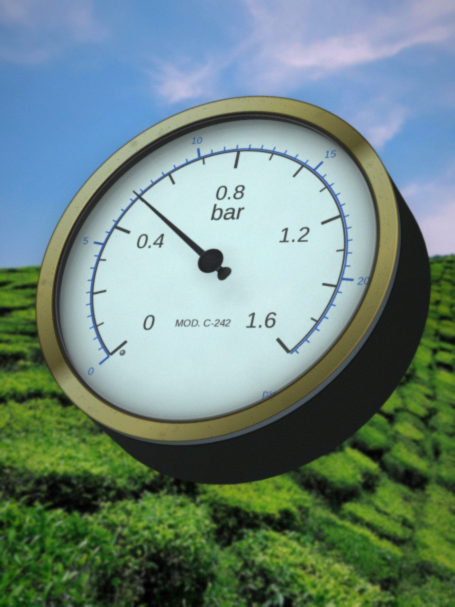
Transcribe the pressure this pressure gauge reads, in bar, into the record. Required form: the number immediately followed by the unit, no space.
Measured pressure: 0.5bar
